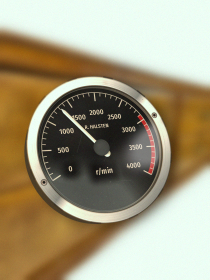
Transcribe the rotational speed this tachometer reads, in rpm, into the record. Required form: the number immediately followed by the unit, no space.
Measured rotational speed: 1300rpm
